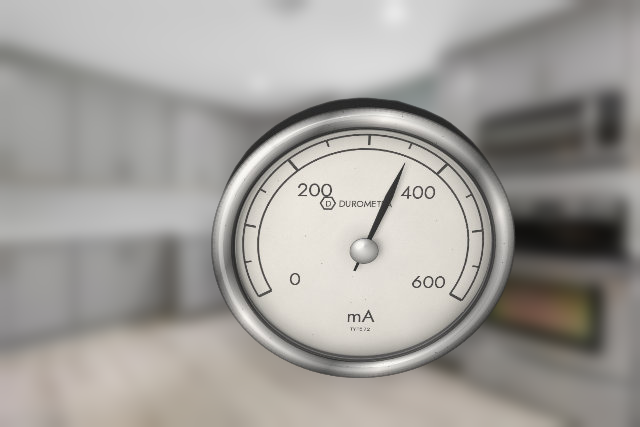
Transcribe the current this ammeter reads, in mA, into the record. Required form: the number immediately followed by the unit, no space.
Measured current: 350mA
